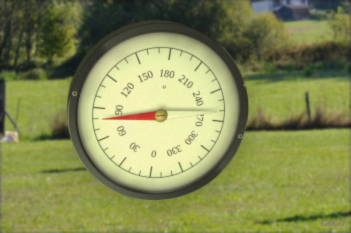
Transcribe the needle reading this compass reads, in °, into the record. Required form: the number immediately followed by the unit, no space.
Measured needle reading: 80°
